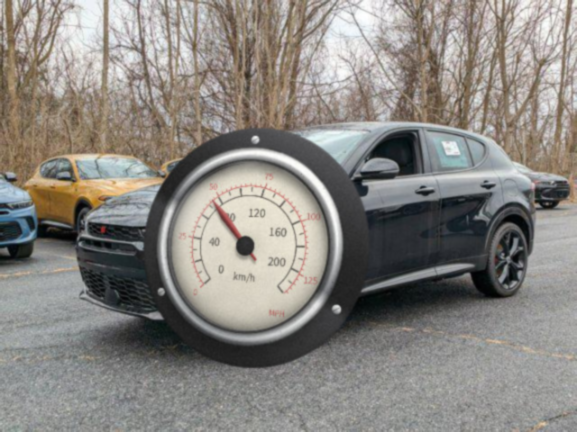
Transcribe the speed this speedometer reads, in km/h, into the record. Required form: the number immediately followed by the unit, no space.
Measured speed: 75km/h
